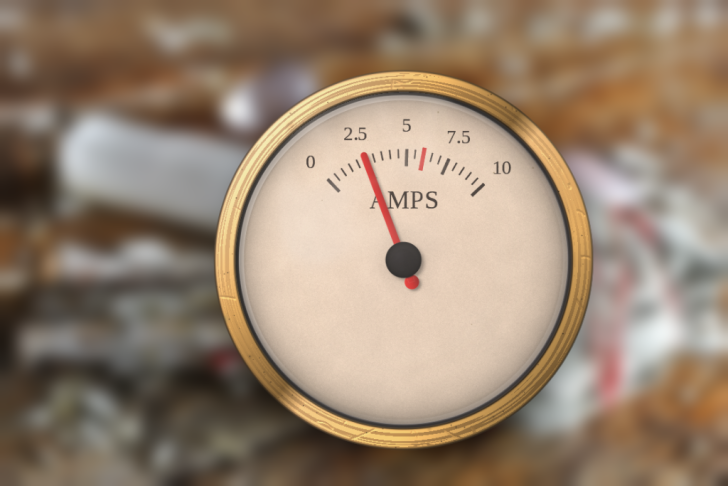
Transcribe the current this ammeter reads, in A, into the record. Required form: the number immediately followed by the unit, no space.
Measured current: 2.5A
